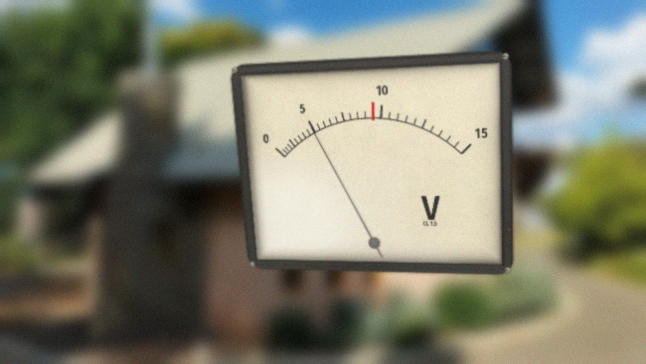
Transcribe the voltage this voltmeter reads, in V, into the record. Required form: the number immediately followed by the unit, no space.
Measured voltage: 5V
